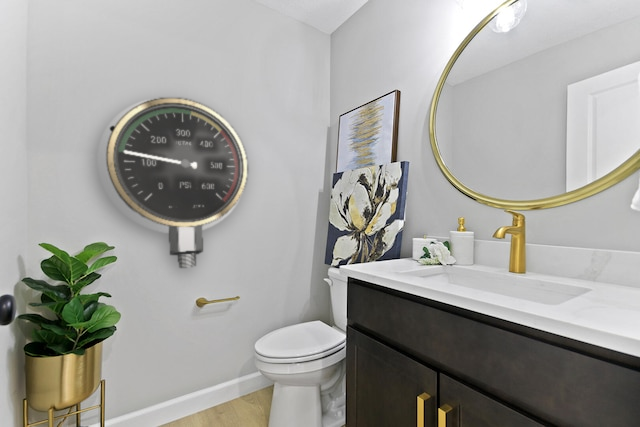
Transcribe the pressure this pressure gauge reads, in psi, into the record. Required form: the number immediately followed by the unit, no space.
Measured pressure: 120psi
